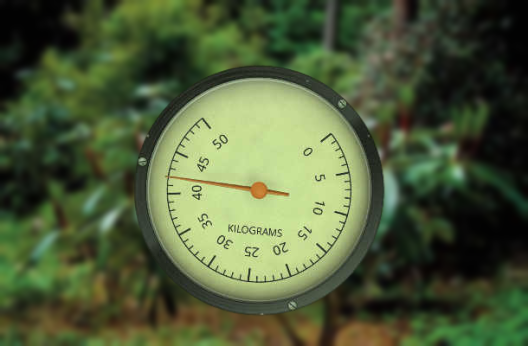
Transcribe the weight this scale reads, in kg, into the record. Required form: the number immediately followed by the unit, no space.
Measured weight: 42kg
